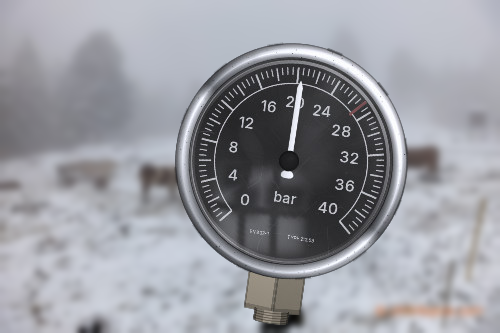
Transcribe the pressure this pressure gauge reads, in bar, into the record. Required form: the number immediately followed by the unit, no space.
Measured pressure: 20.5bar
